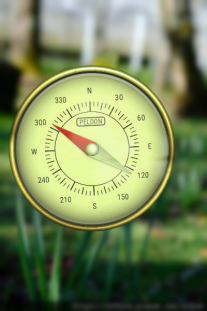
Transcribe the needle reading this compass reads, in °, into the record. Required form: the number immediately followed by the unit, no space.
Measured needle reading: 305°
